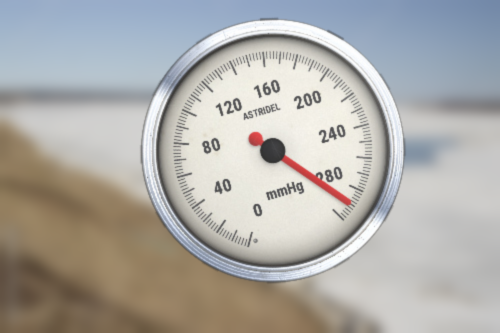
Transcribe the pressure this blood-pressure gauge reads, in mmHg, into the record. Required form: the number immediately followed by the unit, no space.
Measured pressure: 290mmHg
